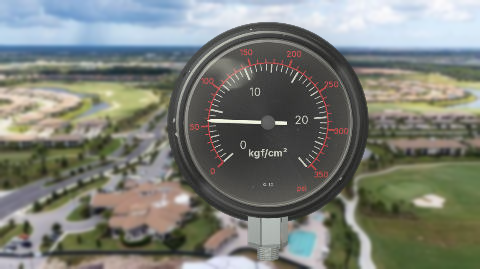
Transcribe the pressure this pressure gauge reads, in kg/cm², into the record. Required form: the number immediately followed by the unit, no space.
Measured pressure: 4kg/cm²
